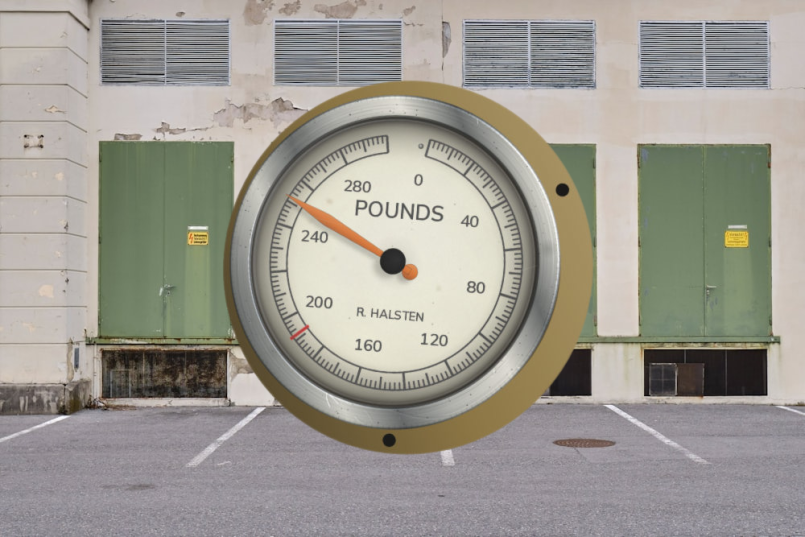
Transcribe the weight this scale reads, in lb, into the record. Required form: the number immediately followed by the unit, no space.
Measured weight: 252lb
